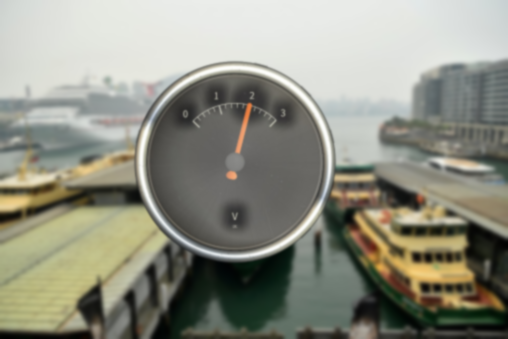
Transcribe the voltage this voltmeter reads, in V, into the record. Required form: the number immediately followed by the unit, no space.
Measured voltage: 2V
